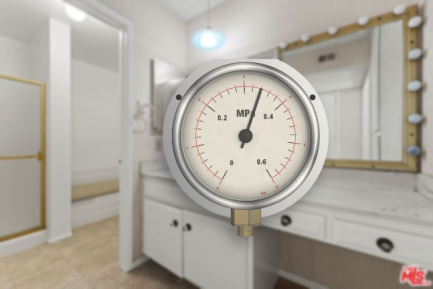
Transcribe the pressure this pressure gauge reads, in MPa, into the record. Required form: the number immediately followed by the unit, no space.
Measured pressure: 0.34MPa
